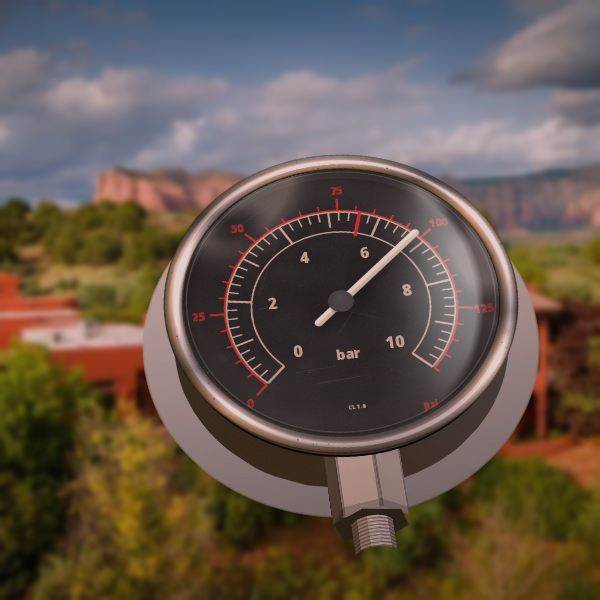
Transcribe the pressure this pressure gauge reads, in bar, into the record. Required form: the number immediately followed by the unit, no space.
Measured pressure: 6.8bar
